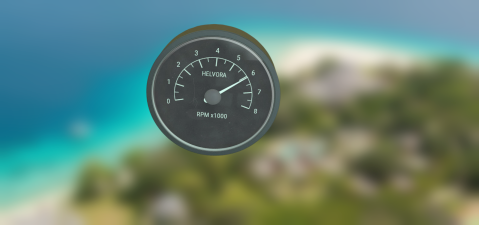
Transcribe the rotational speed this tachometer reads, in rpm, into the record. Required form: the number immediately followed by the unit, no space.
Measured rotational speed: 6000rpm
